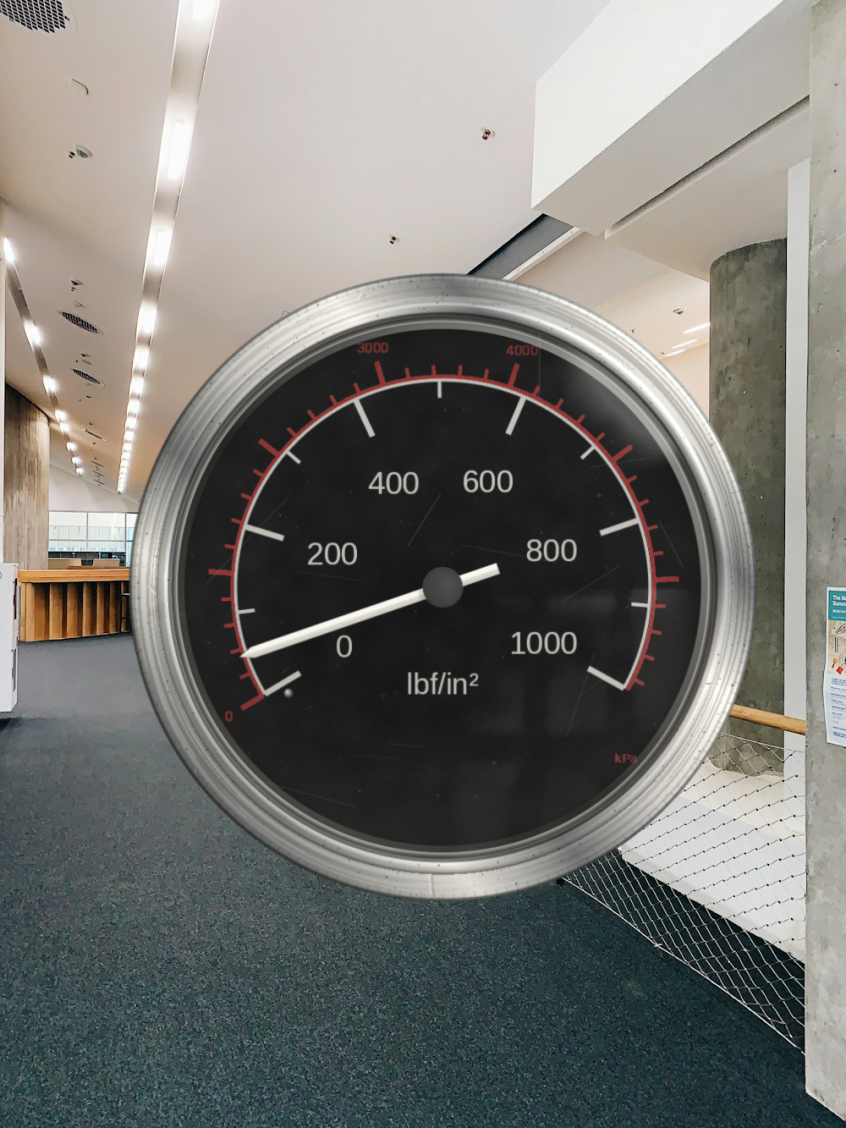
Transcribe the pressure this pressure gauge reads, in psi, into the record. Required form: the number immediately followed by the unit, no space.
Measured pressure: 50psi
